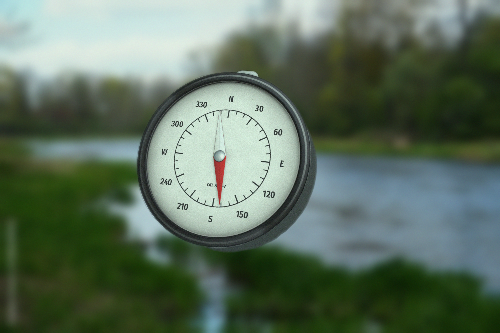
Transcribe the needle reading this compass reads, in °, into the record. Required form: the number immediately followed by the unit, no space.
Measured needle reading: 170°
